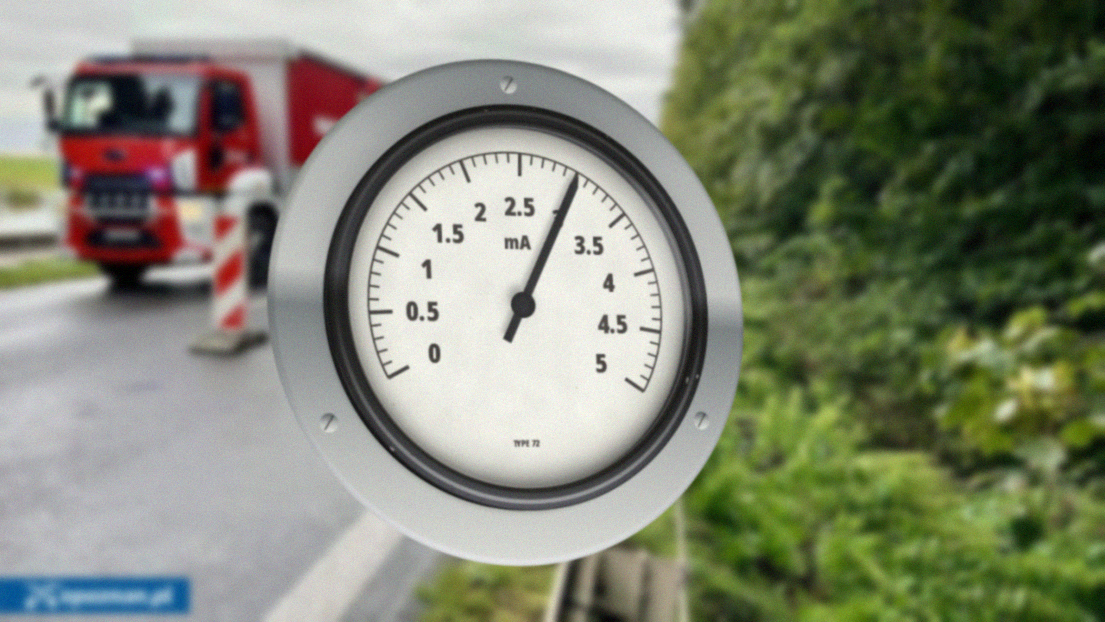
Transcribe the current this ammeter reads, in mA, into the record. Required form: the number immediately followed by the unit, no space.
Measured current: 3mA
